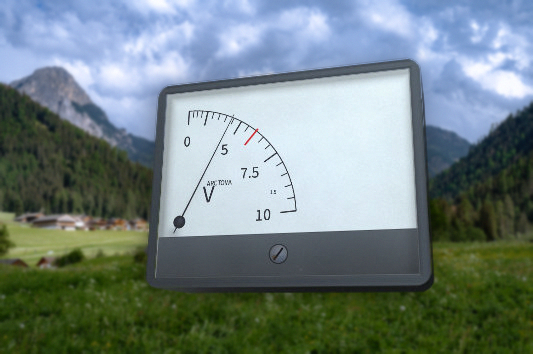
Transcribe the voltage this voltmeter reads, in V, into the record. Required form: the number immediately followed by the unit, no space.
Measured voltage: 4.5V
